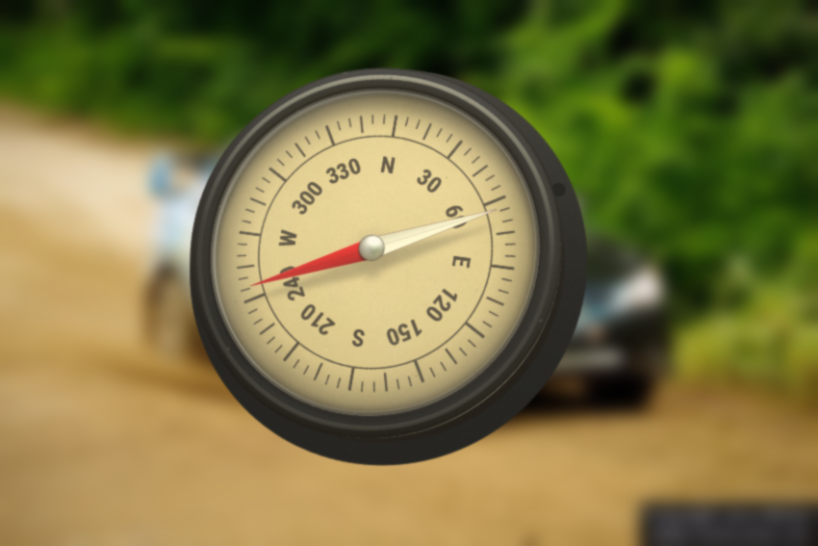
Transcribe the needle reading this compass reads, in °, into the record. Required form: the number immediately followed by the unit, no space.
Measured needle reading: 245°
